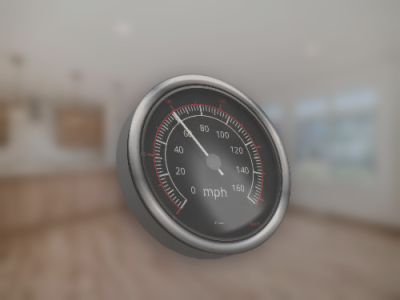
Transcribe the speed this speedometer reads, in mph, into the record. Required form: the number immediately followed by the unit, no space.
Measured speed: 60mph
